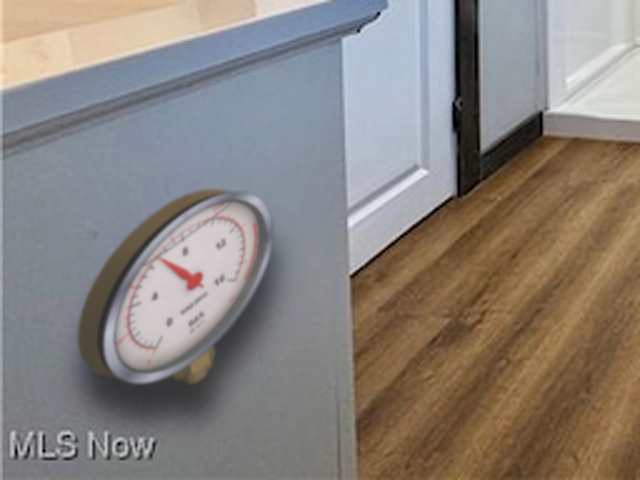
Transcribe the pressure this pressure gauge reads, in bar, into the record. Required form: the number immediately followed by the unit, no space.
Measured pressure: 6.5bar
